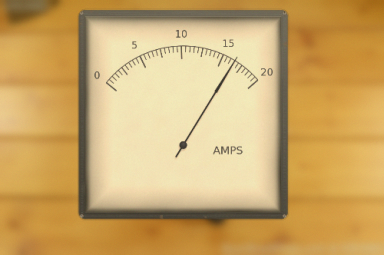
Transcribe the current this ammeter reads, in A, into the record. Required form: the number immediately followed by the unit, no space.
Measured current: 16.5A
